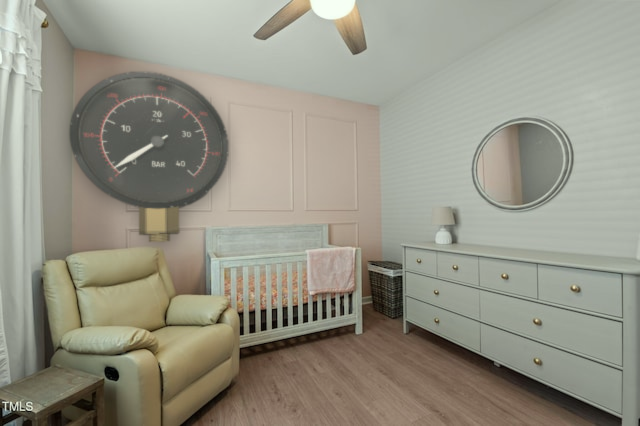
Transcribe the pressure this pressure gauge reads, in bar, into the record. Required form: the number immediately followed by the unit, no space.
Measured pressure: 1bar
